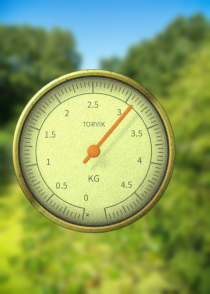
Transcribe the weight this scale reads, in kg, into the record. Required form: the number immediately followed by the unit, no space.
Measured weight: 3.1kg
